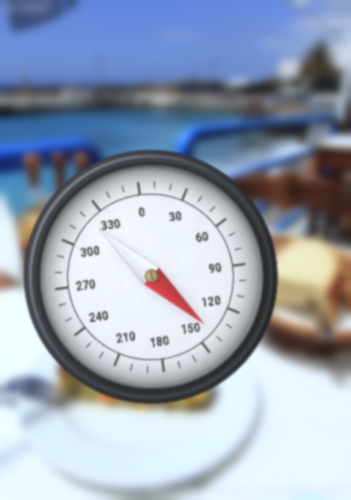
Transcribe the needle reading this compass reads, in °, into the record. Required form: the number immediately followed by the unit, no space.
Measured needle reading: 140°
